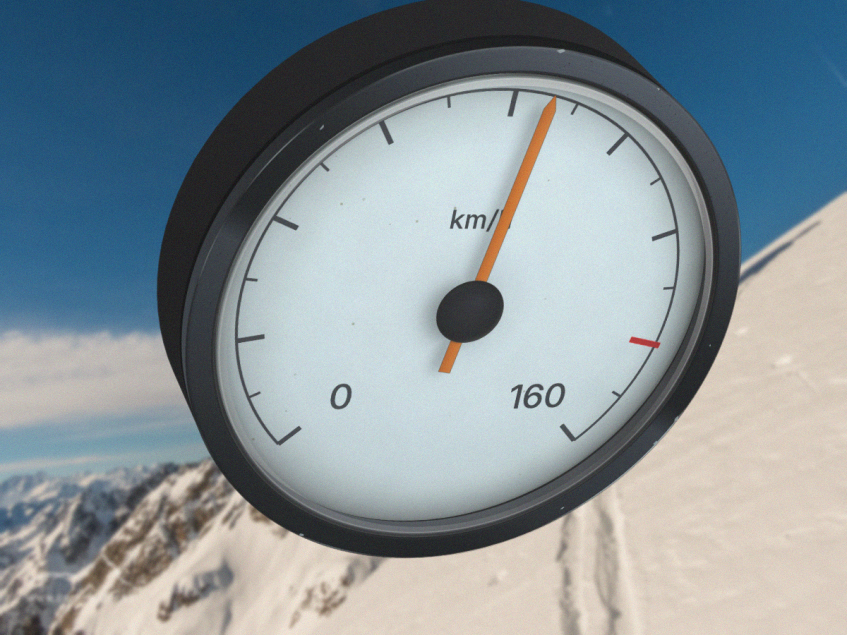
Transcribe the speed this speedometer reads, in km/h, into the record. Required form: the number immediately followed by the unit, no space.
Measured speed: 85km/h
